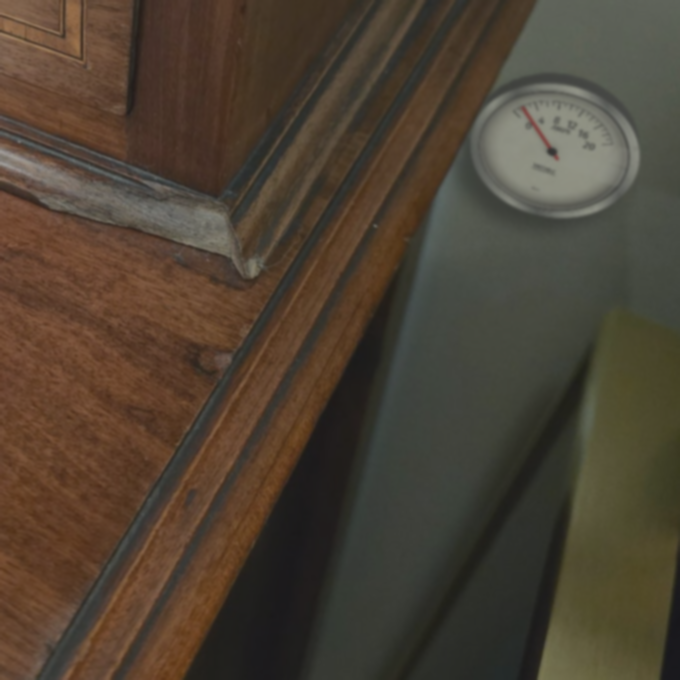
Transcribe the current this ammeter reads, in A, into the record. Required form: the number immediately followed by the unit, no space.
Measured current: 2A
